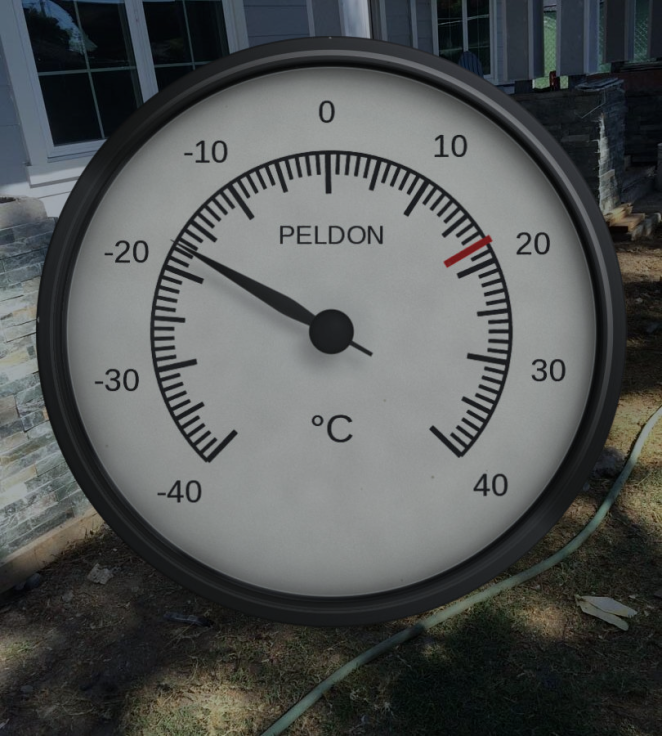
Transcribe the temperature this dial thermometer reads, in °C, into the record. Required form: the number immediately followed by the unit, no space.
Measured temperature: -17.5°C
